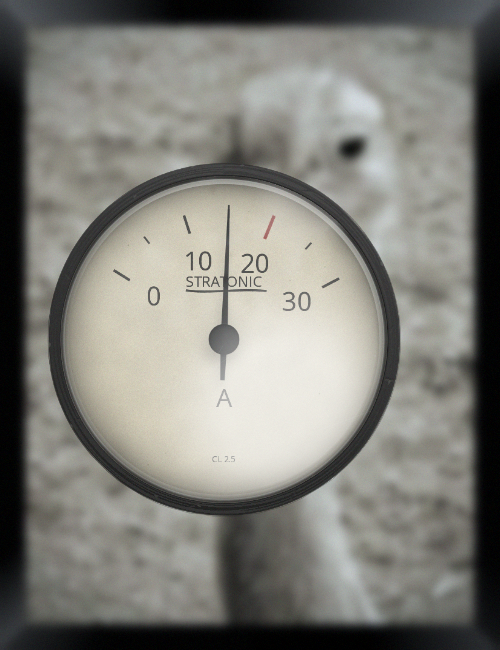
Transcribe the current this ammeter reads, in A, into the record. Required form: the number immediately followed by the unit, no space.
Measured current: 15A
